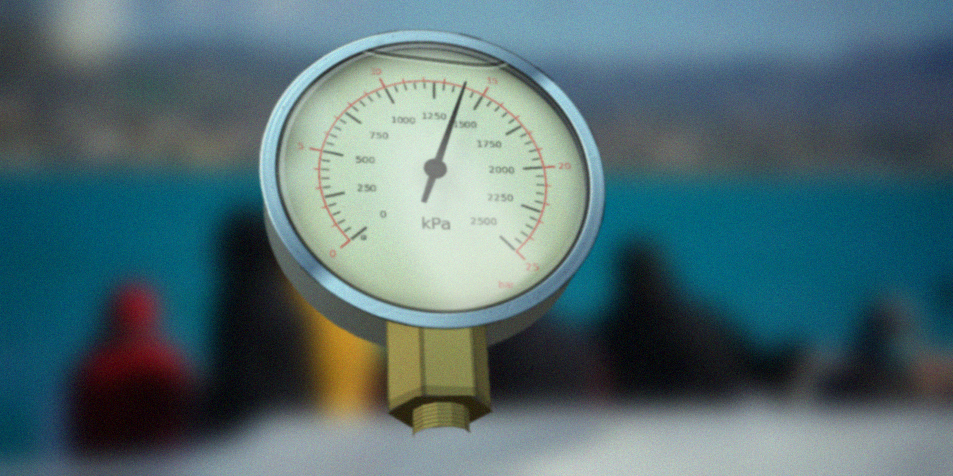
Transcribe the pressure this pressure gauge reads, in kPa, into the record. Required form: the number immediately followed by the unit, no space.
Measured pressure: 1400kPa
